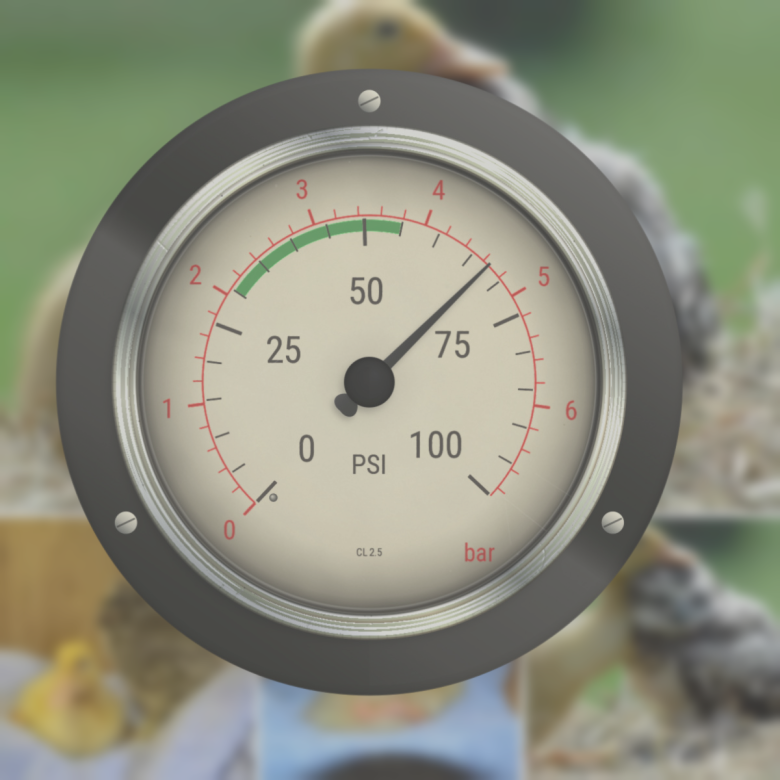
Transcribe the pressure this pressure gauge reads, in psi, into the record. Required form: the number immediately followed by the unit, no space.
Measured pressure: 67.5psi
